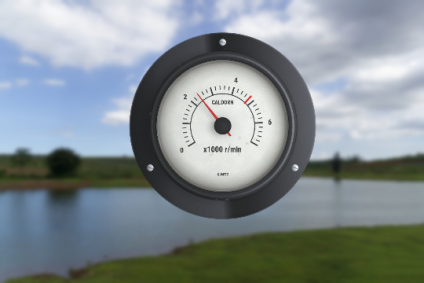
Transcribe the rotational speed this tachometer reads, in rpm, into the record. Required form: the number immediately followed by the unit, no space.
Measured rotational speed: 2400rpm
